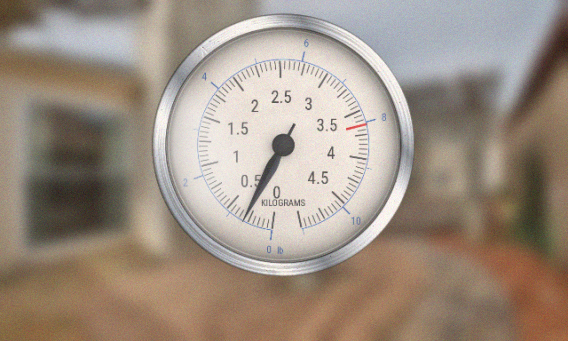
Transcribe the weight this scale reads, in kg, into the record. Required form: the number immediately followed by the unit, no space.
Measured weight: 0.3kg
